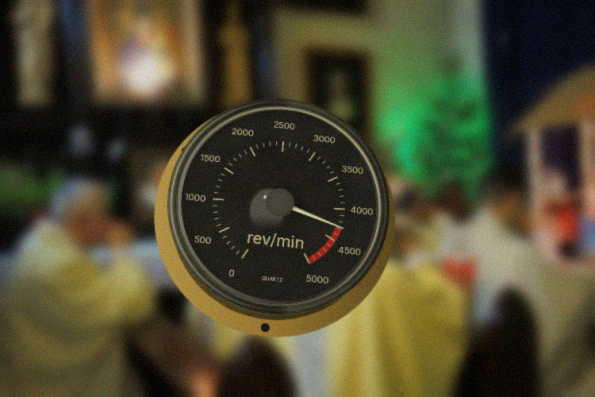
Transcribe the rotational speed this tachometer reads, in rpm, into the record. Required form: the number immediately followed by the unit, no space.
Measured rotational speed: 4300rpm
